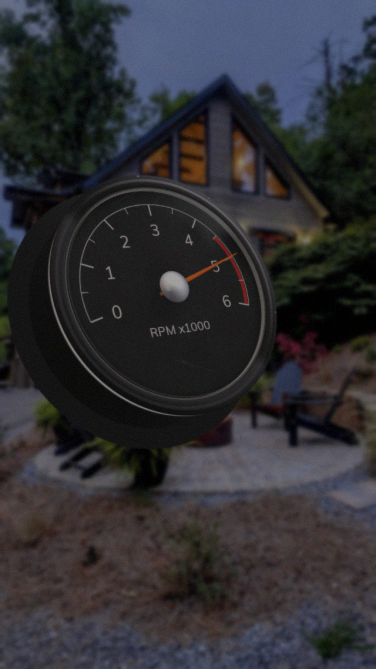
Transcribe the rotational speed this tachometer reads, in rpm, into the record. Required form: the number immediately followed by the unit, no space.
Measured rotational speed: 5000rpm
